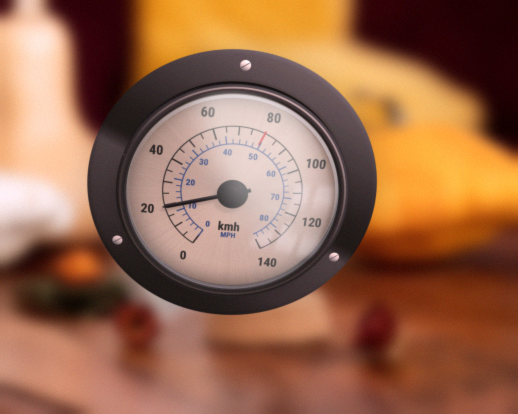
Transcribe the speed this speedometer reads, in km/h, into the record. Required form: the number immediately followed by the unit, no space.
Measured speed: 20km/h
